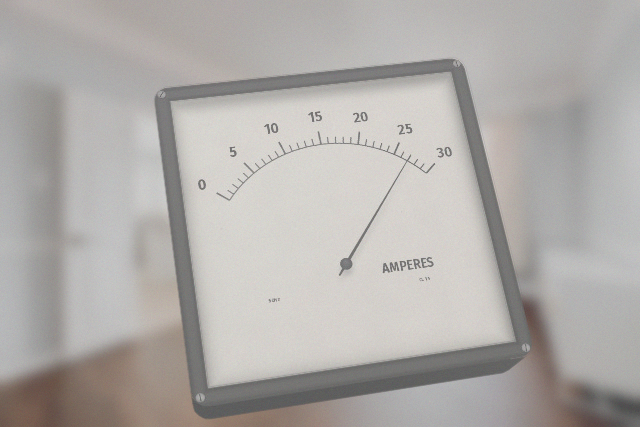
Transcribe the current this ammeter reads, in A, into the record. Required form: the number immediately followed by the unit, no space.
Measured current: 27A
